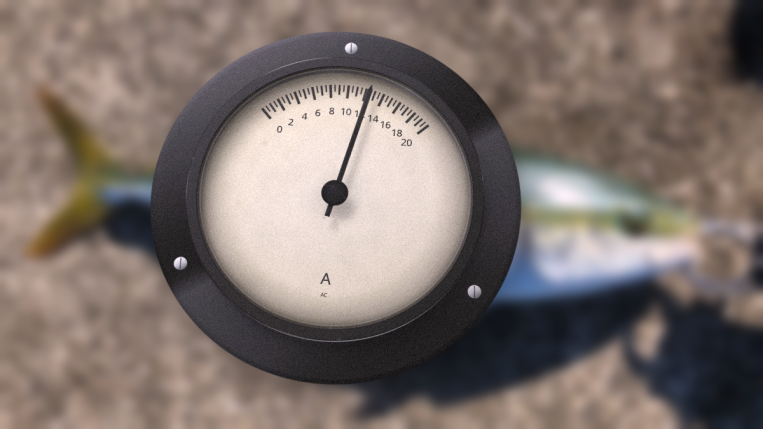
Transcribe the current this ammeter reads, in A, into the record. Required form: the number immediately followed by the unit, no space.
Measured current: 12.5A
